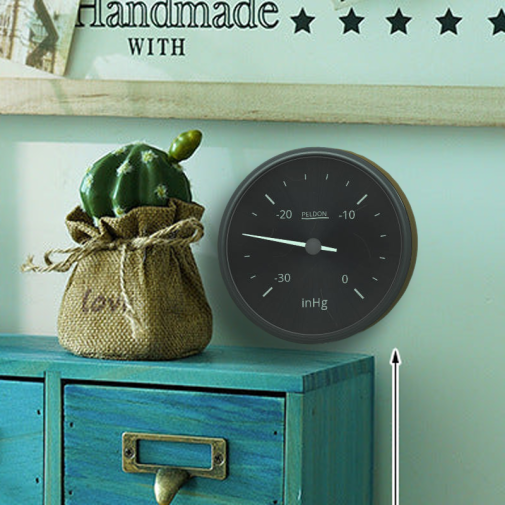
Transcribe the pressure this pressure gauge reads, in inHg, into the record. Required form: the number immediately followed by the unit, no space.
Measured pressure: -24inHg
